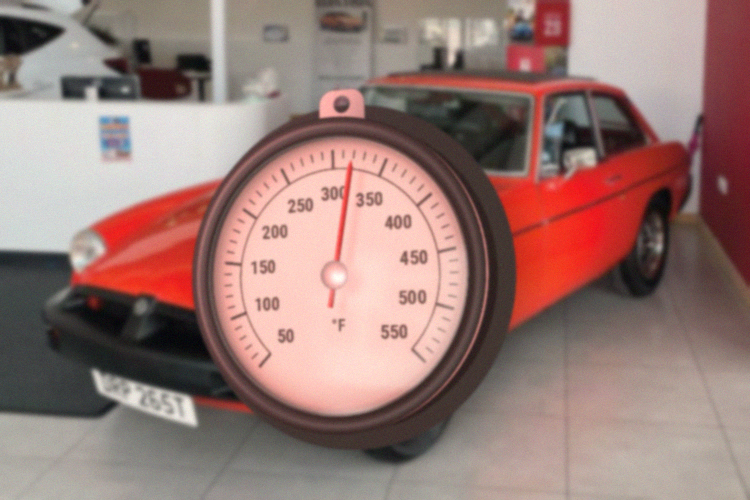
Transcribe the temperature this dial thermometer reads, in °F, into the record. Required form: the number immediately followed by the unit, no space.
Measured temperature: 320°F
